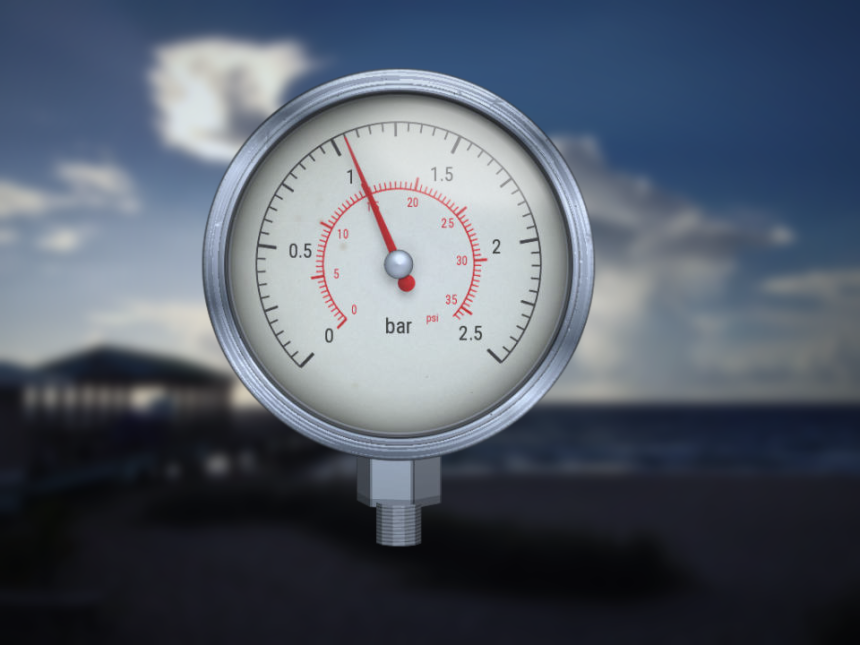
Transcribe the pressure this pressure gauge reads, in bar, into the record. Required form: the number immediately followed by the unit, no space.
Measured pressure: 1.05bar
